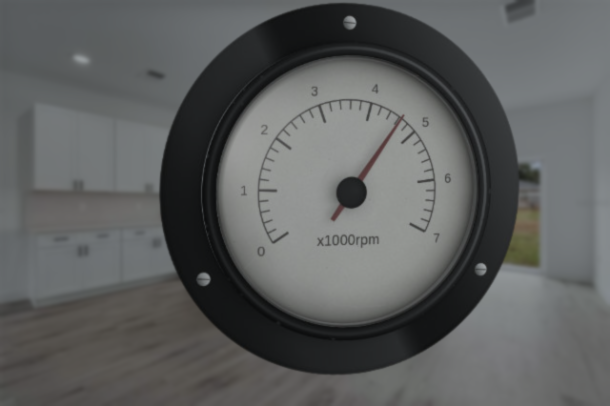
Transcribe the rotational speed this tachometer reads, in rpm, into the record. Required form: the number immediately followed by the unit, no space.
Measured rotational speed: 4600rpm
